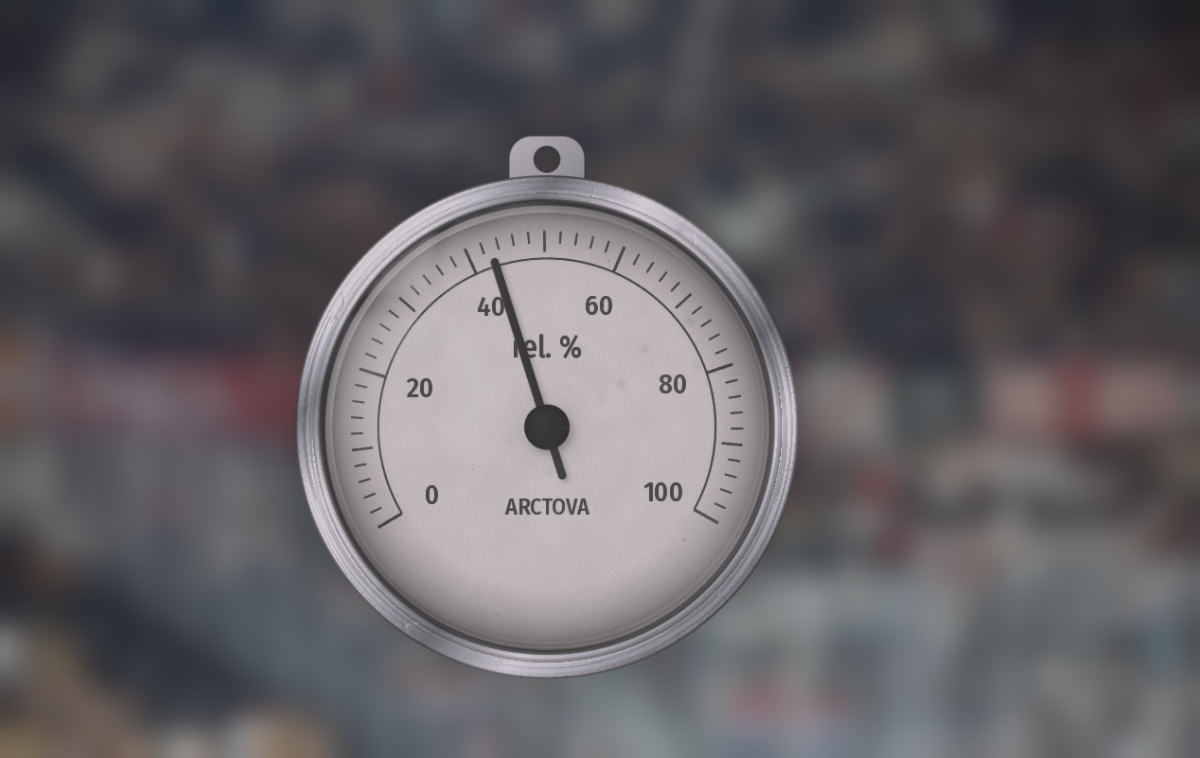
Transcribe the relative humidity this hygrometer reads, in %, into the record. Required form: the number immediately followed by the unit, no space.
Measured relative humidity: 43%
